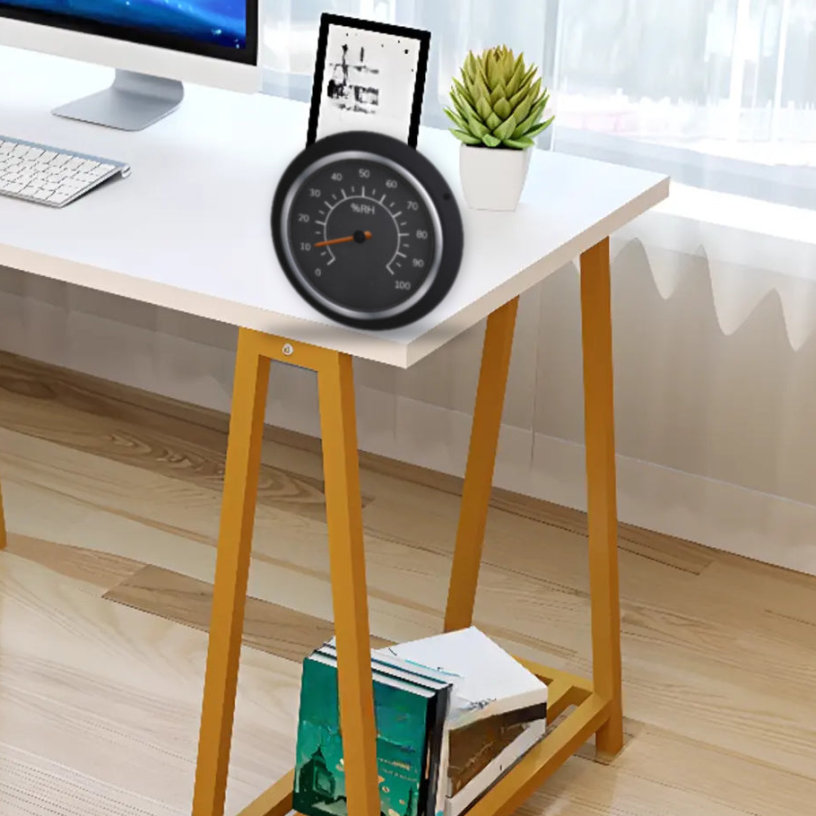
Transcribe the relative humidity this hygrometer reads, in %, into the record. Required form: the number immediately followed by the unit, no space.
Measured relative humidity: 10%
